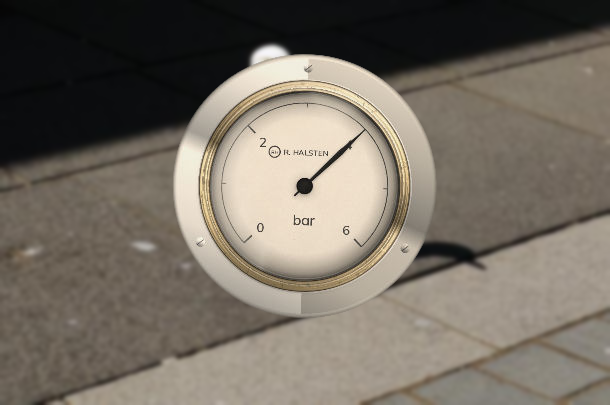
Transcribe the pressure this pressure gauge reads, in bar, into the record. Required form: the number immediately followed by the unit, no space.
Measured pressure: 4bar
